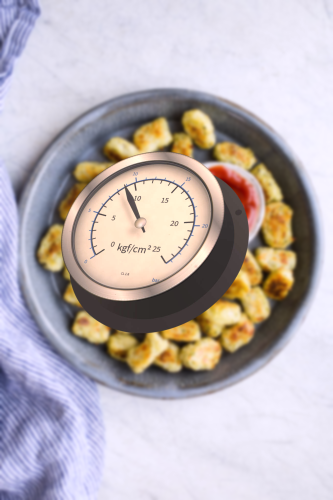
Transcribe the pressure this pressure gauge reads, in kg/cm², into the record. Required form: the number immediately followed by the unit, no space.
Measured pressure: 9kg/cm²
